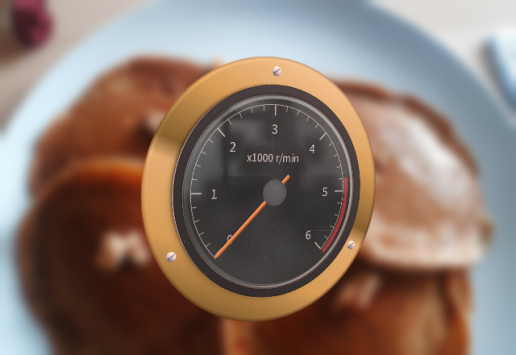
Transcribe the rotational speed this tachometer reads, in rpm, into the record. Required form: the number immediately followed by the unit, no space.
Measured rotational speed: 0rpm
